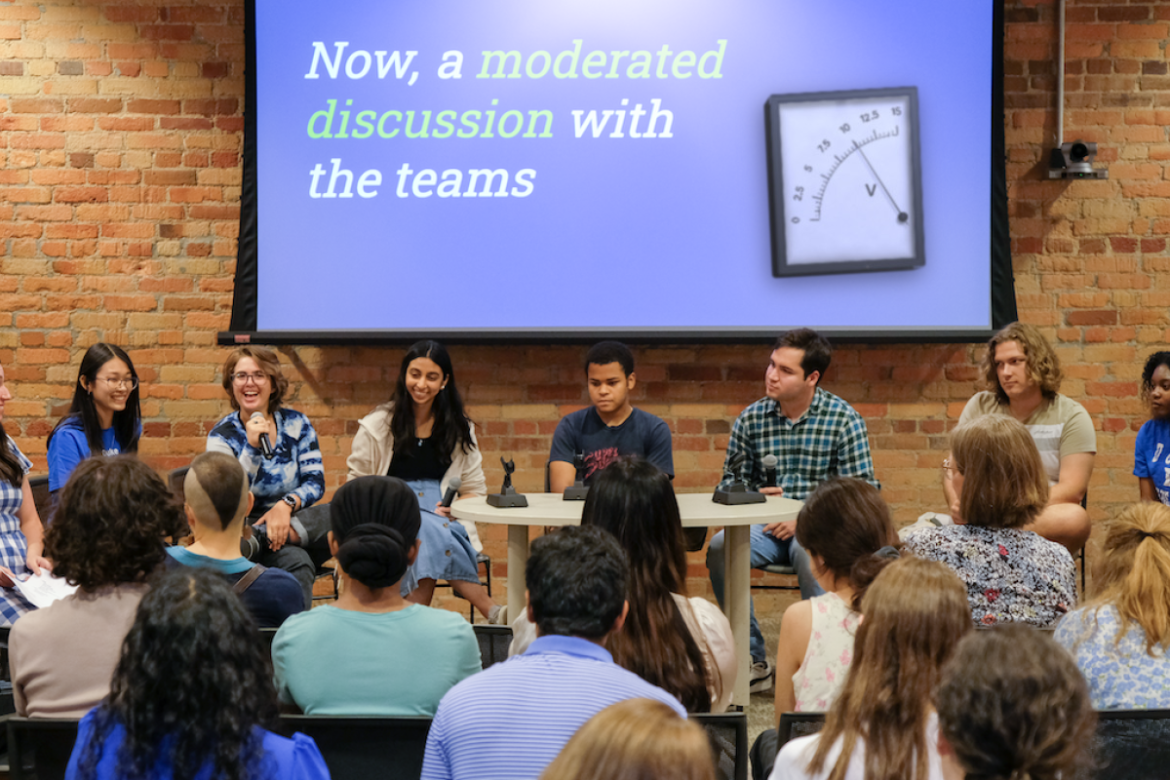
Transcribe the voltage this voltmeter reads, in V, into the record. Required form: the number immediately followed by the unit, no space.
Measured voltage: 10V
